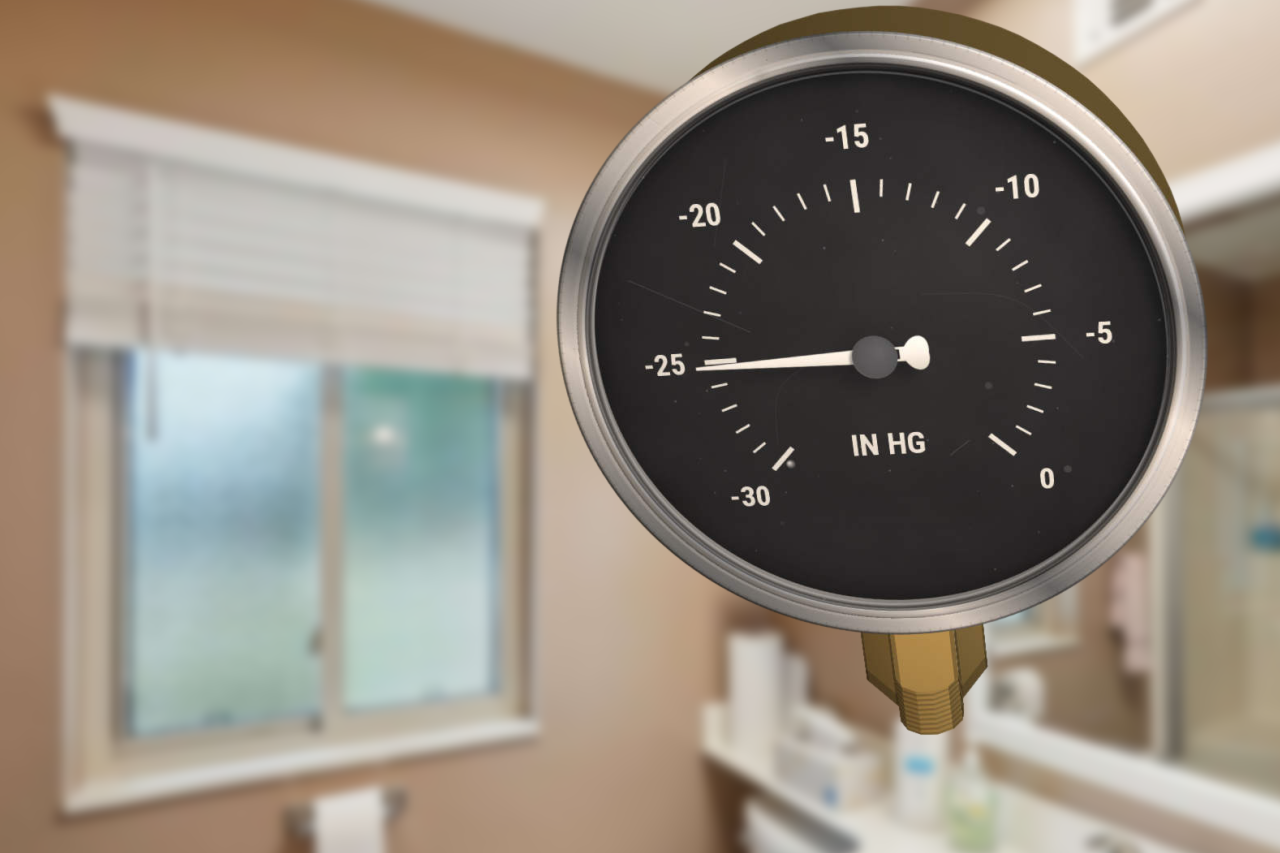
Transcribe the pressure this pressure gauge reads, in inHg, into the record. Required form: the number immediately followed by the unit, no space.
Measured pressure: -25inHg
